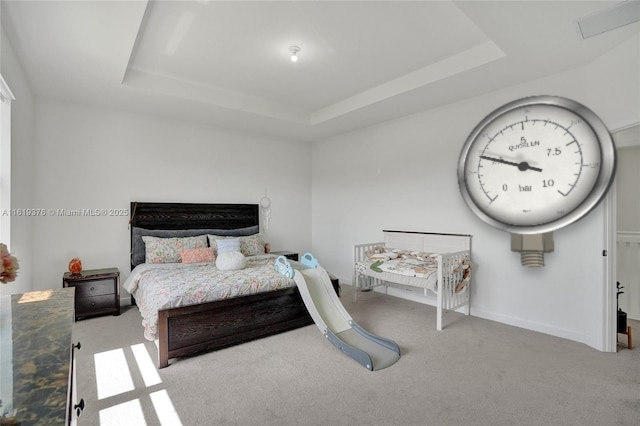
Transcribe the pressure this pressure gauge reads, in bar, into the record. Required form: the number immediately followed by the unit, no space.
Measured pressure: 2.5bar
